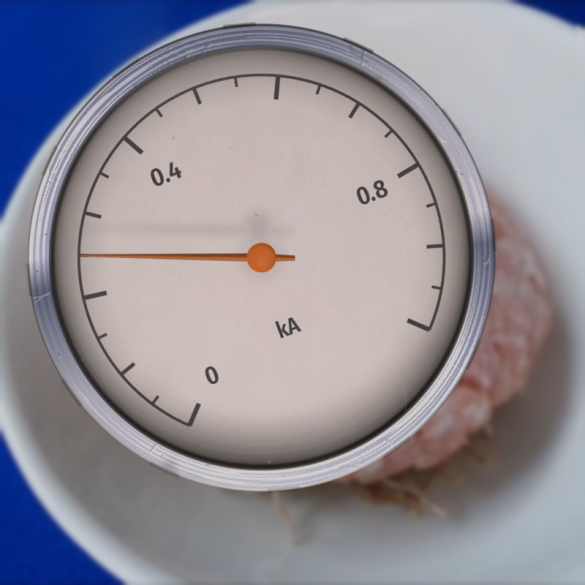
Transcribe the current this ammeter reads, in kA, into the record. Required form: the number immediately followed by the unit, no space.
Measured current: 0.25kA
